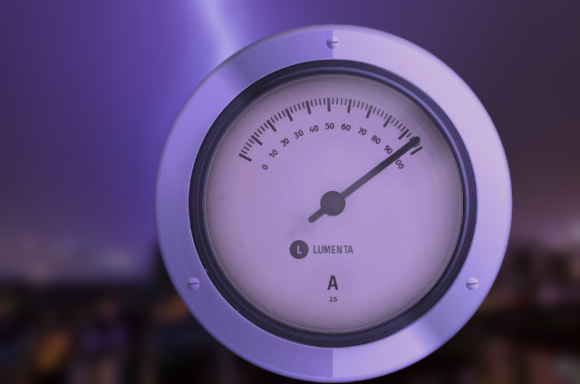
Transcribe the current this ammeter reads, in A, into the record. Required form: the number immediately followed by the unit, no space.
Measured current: 96A
